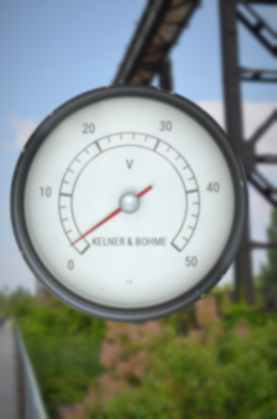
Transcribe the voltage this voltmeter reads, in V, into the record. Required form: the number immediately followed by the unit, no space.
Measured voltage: 2V
